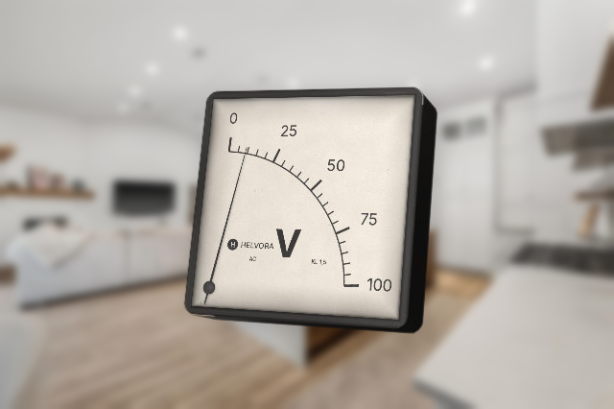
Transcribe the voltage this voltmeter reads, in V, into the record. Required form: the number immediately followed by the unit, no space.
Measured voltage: 10V
